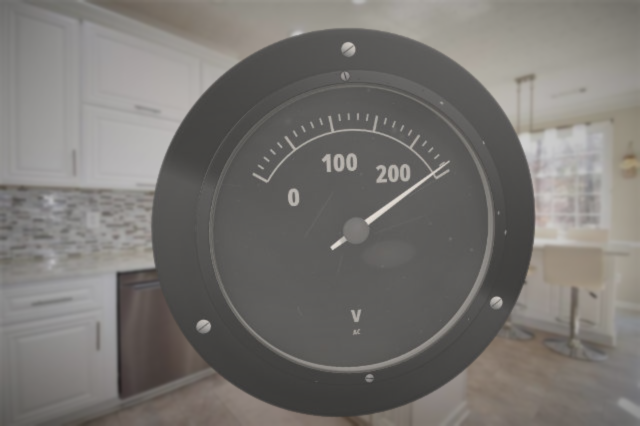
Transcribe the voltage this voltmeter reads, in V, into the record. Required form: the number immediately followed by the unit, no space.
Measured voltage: 240V
